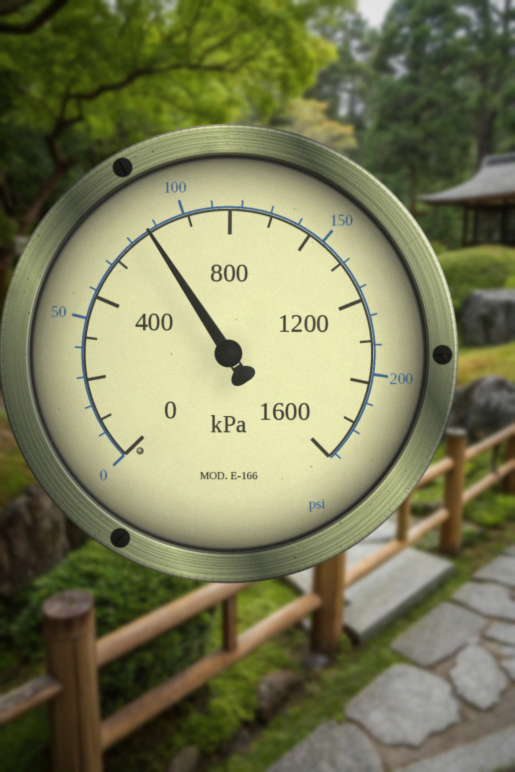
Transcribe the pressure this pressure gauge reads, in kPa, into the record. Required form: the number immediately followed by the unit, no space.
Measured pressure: 600kPa
